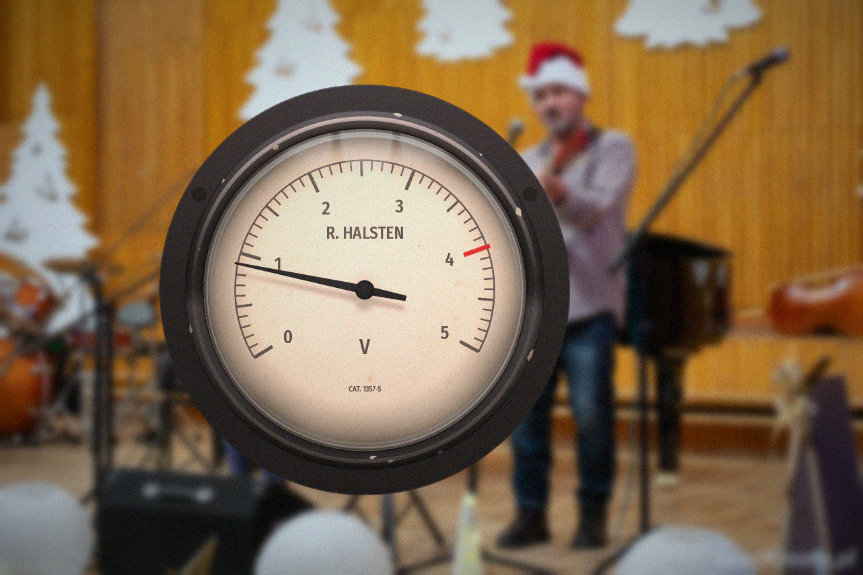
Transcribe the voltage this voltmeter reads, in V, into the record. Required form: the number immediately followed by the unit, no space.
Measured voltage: 0.9V
